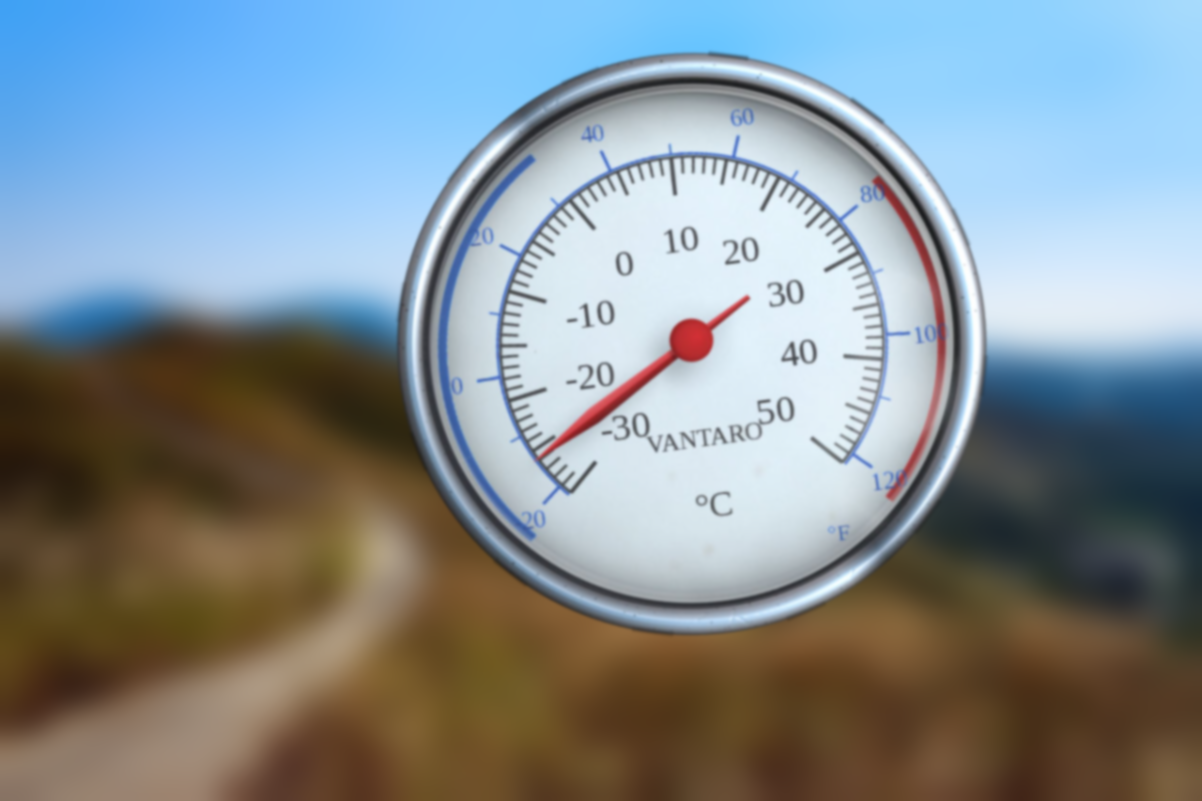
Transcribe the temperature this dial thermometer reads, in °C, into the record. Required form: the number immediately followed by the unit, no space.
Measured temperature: -26°C
